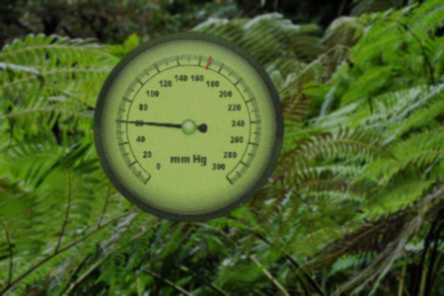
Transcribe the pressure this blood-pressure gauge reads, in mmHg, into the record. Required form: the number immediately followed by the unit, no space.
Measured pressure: 60mmHg
